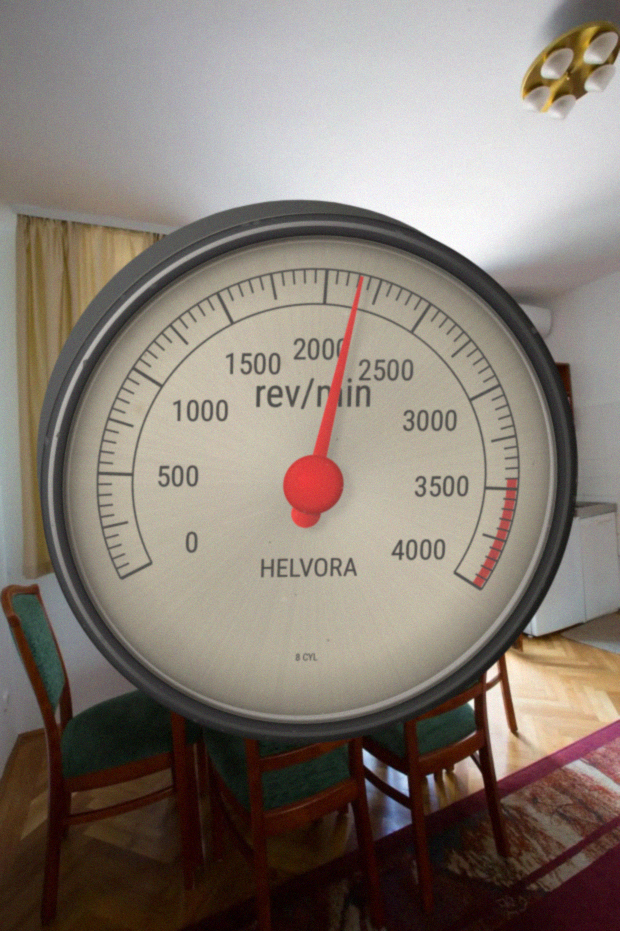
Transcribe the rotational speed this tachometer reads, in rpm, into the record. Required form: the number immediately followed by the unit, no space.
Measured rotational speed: 2150rpm
